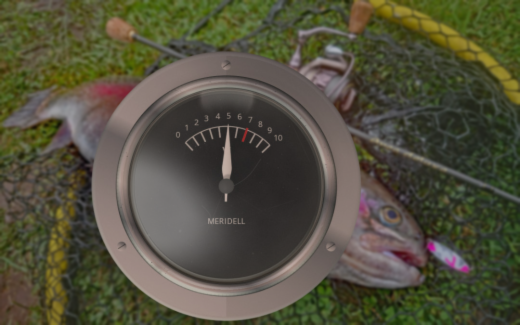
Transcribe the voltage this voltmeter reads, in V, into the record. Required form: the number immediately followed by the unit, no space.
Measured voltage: 5V
